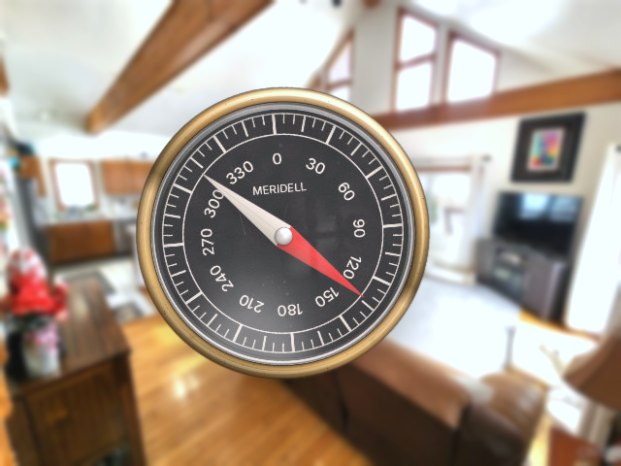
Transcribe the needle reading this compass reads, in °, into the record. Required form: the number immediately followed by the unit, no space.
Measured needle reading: 132.5°
